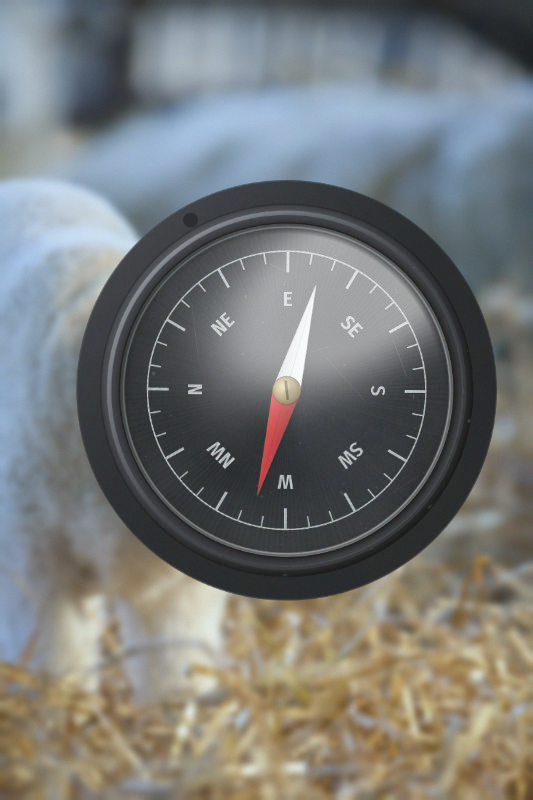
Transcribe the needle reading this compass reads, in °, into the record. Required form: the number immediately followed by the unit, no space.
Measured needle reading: 285°
